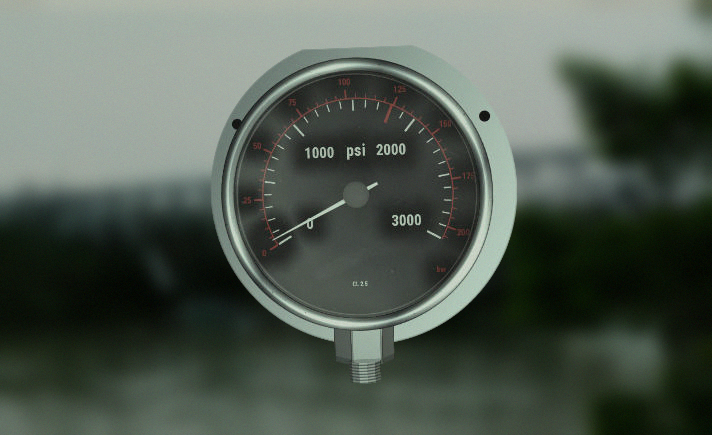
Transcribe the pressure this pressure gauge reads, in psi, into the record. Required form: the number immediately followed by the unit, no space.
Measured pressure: 50psi
